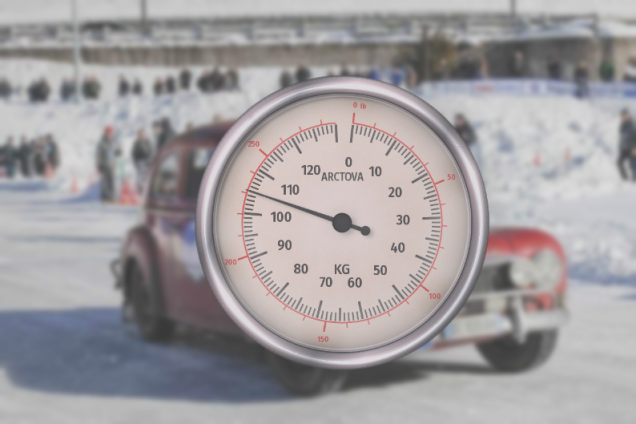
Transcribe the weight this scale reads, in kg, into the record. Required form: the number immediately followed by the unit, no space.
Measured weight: 105kg
